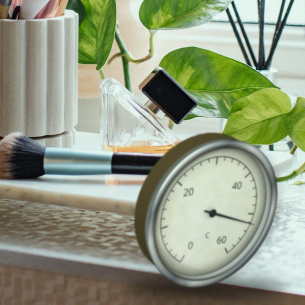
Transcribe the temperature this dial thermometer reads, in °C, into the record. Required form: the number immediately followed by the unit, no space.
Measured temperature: 52°C
